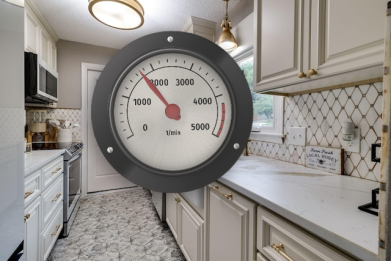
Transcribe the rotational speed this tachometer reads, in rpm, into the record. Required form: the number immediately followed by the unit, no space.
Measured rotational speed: 1700rpm
